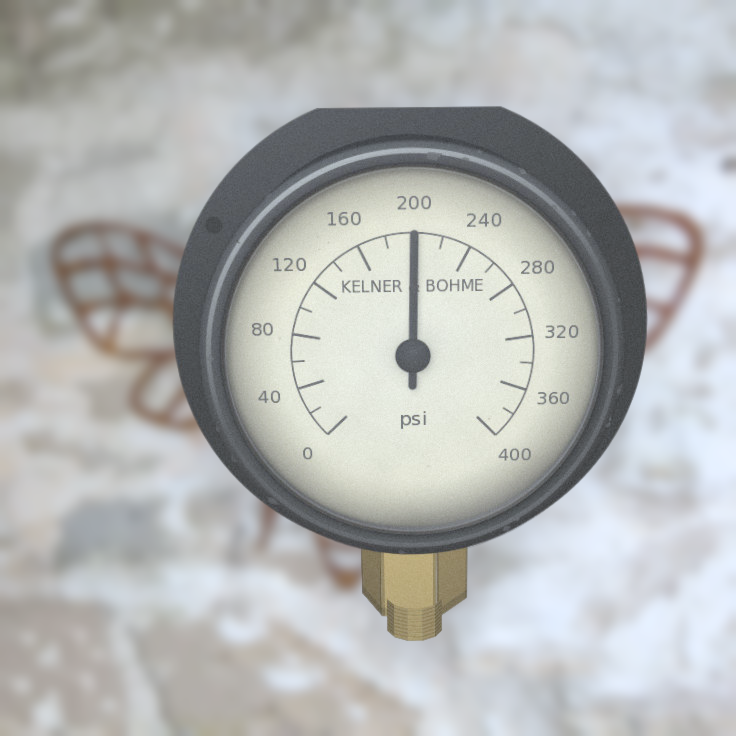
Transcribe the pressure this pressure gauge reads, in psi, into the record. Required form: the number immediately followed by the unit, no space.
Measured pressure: 200psi
